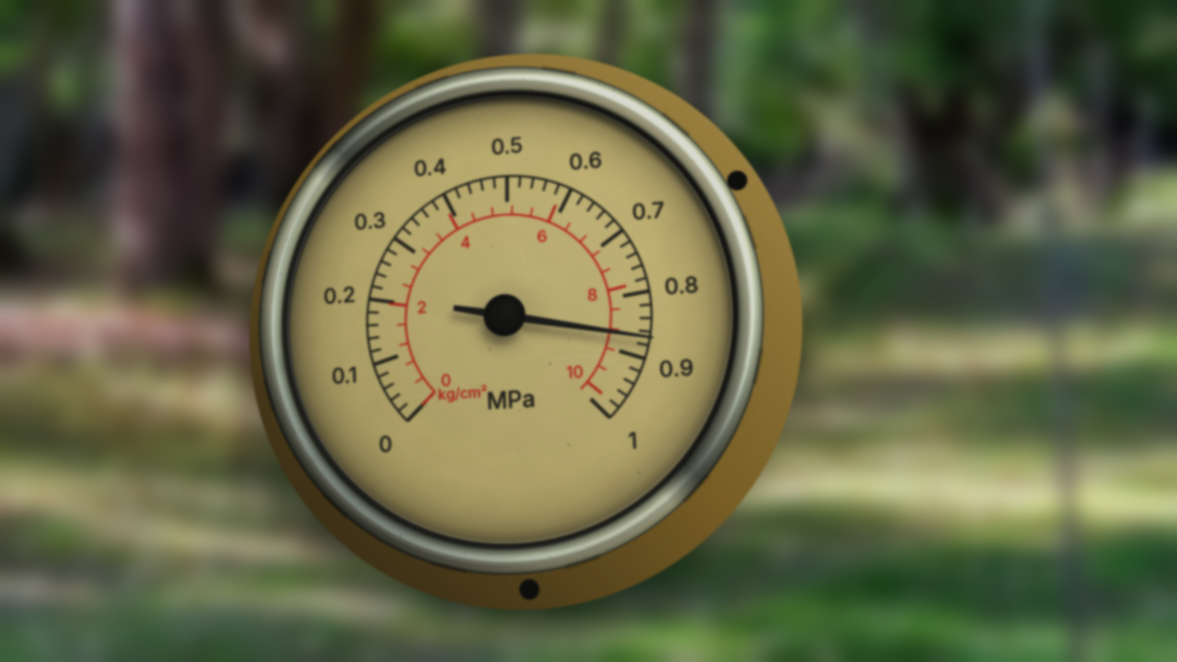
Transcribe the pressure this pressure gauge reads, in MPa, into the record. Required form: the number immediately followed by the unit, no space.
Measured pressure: 0.87MPa
